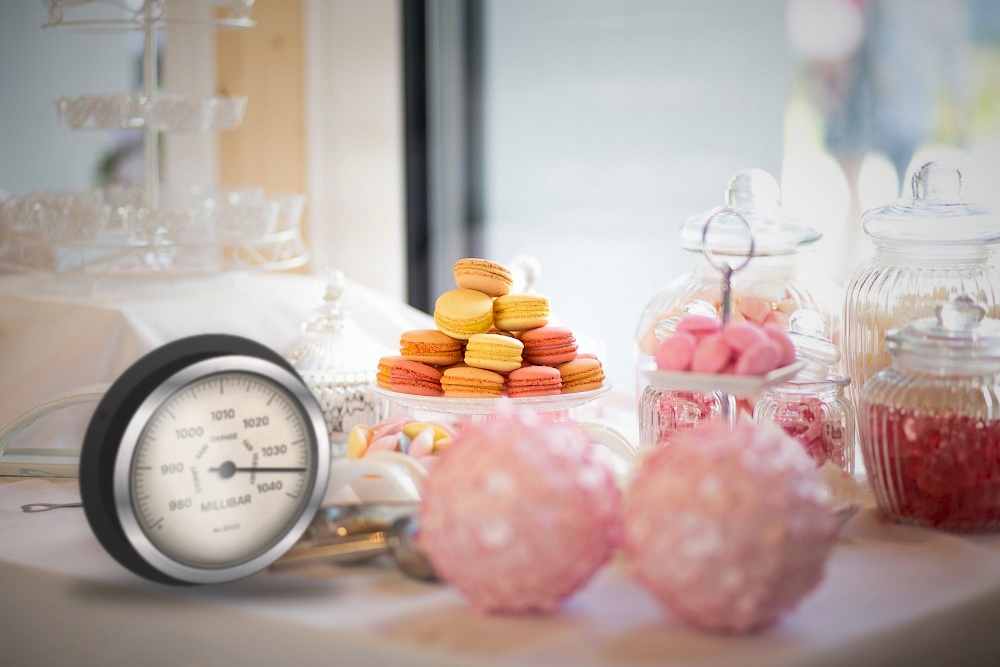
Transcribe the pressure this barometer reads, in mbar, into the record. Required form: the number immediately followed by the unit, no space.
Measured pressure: 1035mbar
